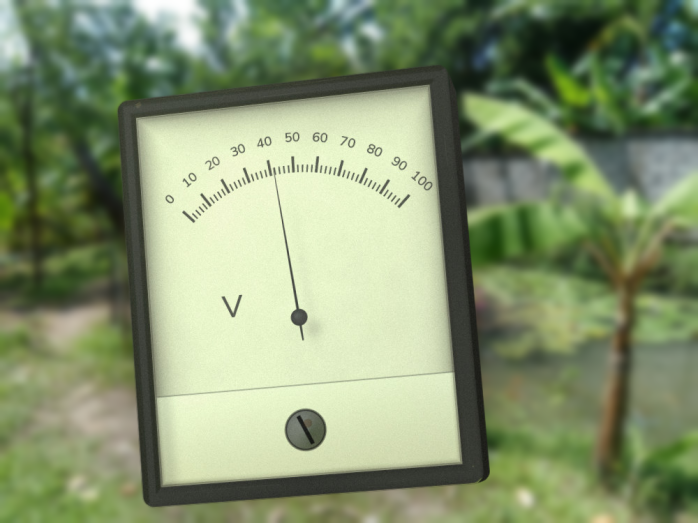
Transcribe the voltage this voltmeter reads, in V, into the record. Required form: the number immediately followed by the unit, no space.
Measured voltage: 42V
